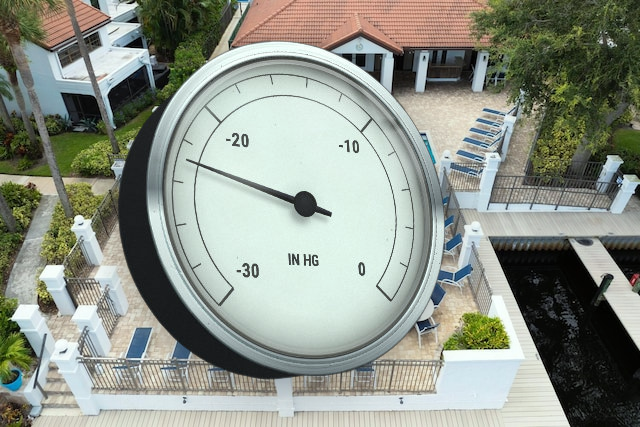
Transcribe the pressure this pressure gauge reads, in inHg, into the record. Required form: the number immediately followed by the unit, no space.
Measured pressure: -23inHg
